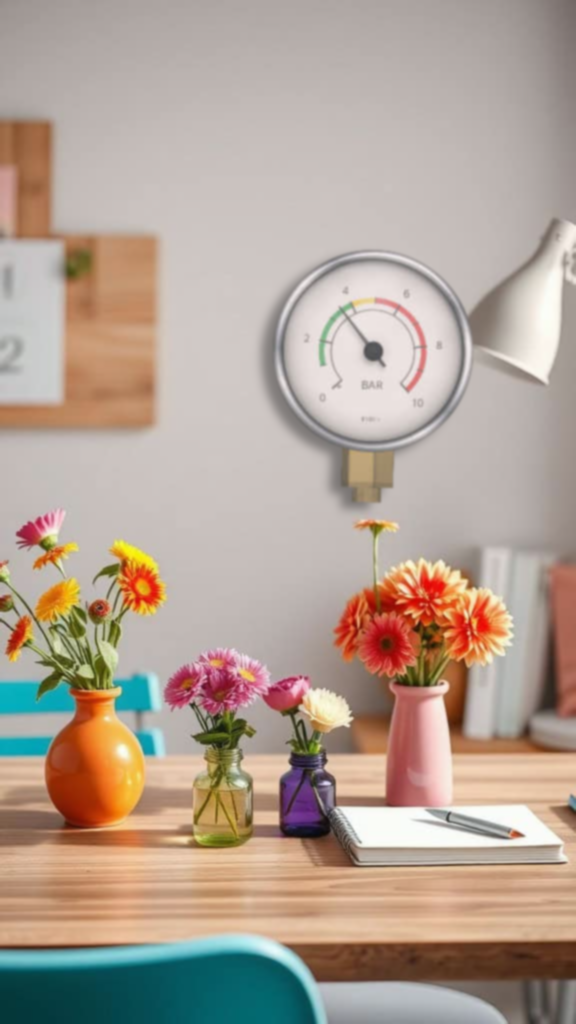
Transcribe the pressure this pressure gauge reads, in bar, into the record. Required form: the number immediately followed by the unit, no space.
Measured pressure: 3.5bar
